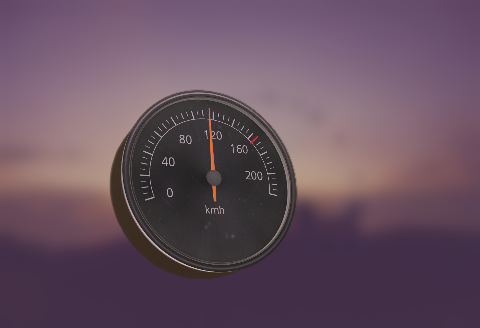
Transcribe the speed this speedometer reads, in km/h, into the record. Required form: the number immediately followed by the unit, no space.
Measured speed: 115km/h
